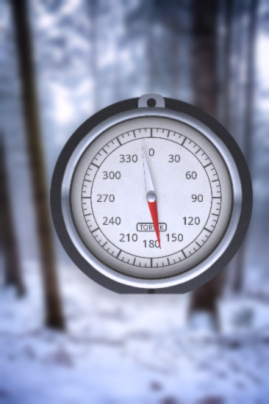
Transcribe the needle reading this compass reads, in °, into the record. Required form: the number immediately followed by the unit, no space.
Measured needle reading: 170°
